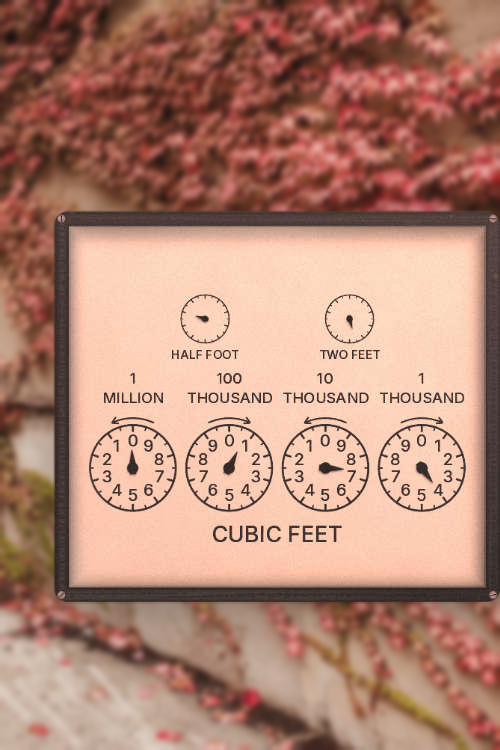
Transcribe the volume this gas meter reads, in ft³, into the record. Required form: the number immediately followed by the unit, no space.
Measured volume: 7400ft³
